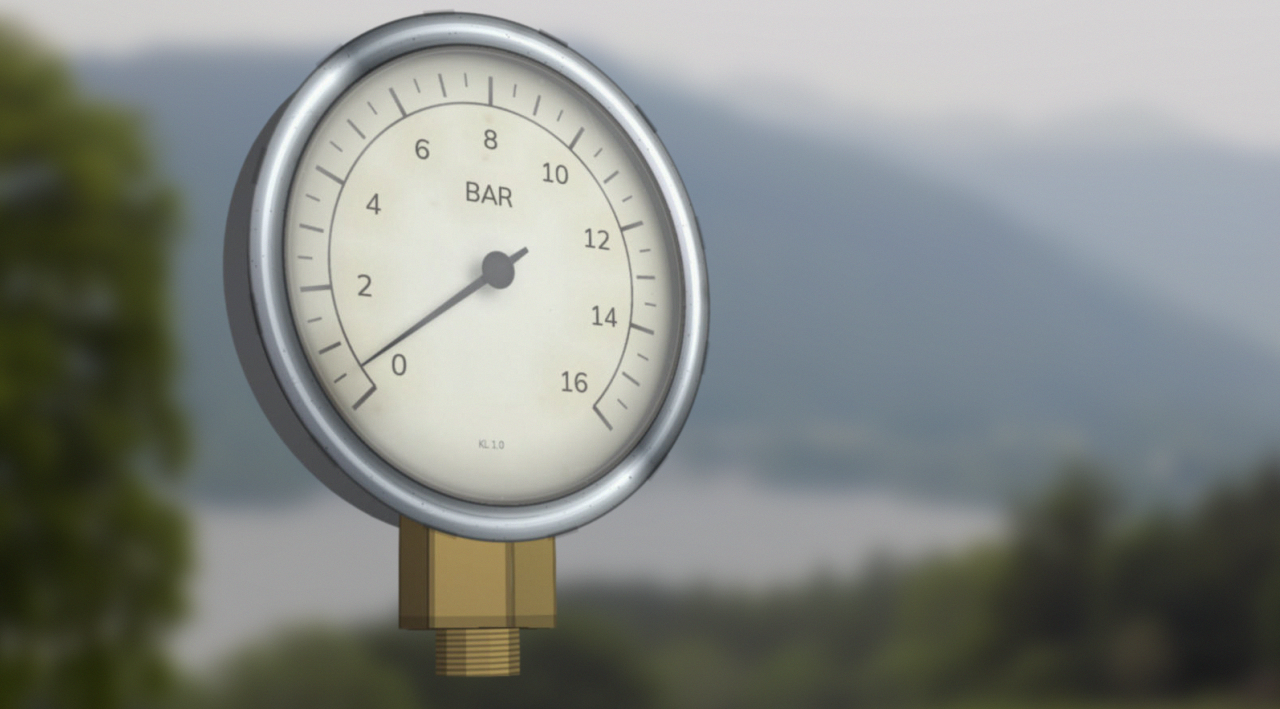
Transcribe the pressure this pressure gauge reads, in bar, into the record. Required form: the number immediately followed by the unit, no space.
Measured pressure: 0.5bar
